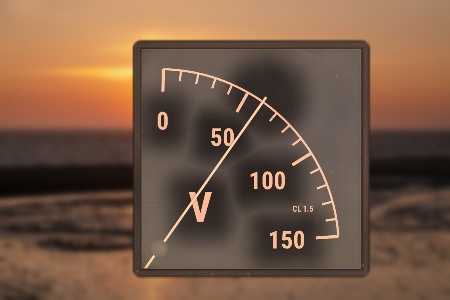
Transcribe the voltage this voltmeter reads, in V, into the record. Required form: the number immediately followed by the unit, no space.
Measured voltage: 60V
